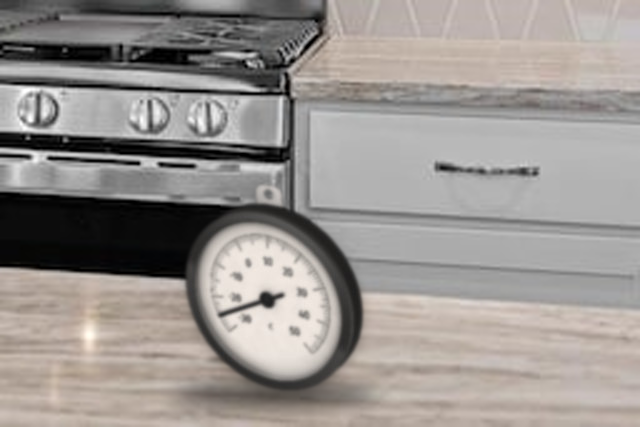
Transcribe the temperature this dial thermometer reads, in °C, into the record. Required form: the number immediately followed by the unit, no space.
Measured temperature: -25°C
